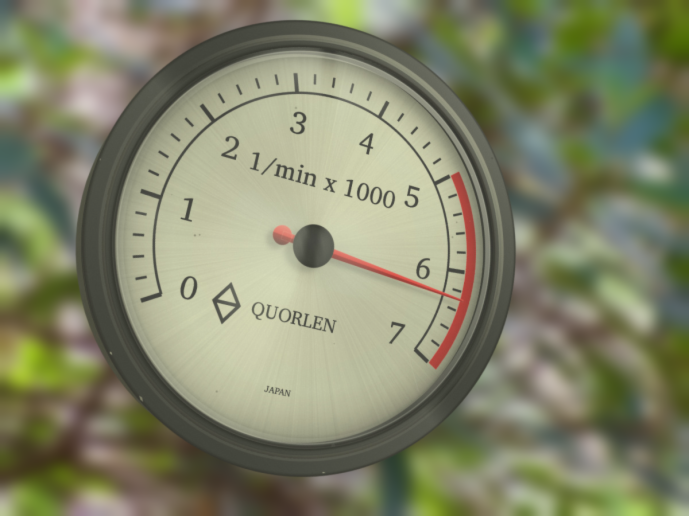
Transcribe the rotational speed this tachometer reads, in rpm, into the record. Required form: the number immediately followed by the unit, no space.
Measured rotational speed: 6300rpm
